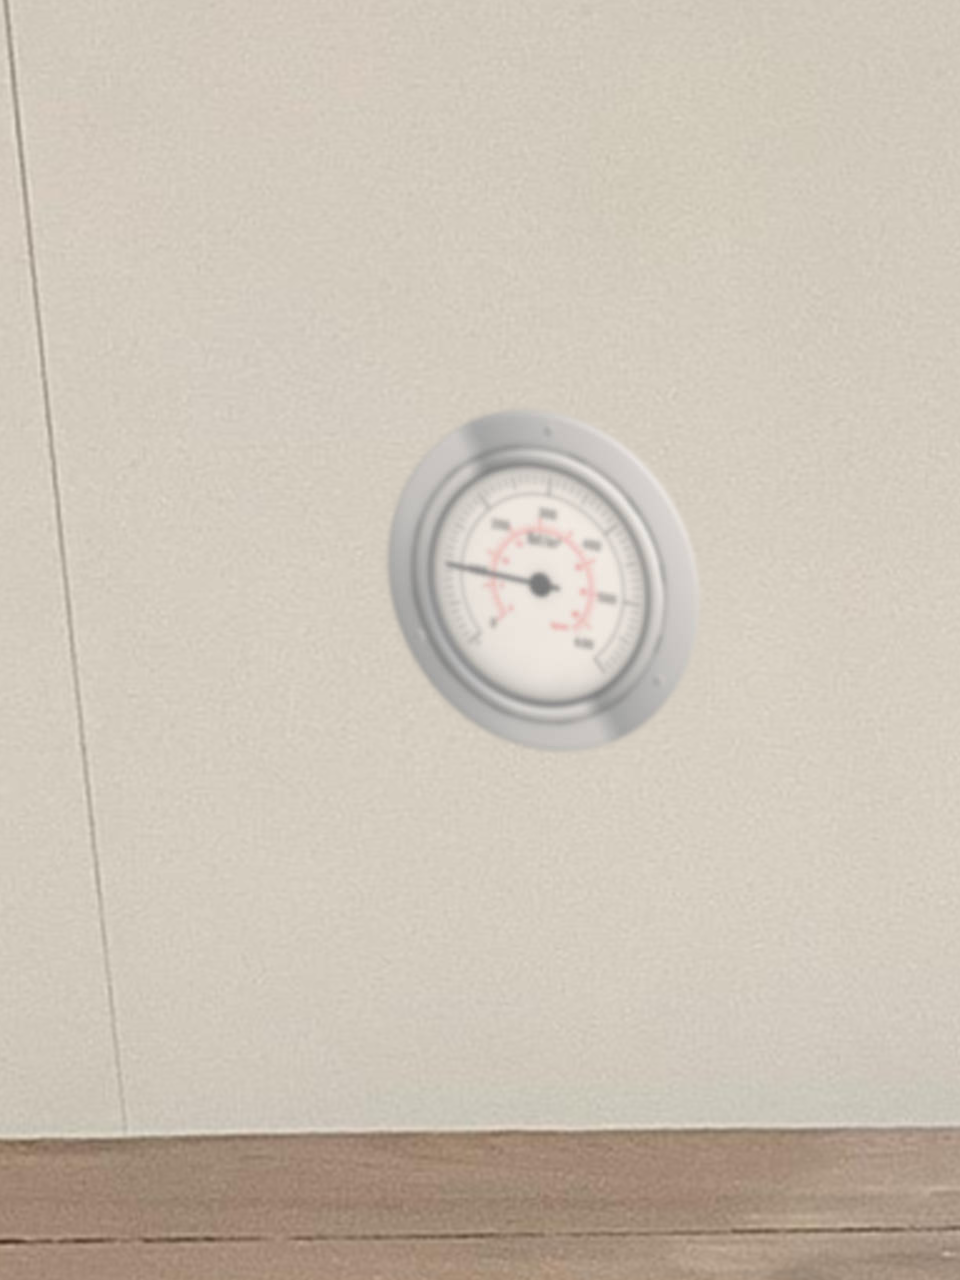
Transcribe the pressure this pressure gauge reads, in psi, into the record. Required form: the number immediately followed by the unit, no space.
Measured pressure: 100psi
